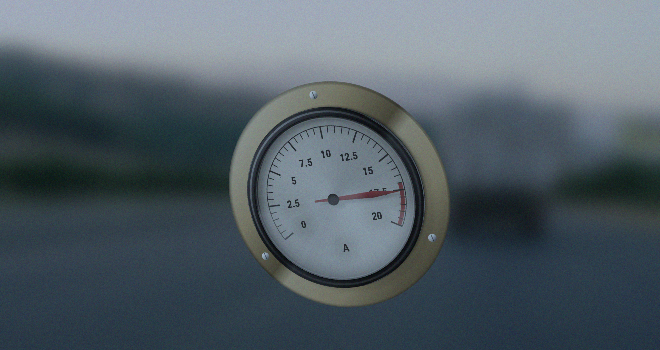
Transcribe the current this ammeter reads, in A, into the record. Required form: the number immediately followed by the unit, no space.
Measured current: 17.5A
